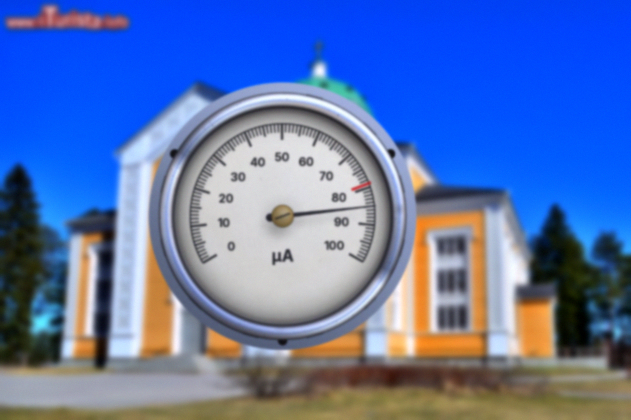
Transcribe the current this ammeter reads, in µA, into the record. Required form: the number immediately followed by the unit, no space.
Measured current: 85µA
